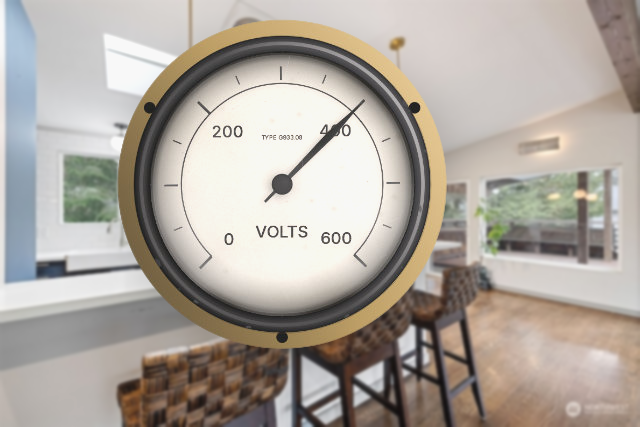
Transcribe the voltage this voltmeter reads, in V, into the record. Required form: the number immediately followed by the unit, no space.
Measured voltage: 400V
